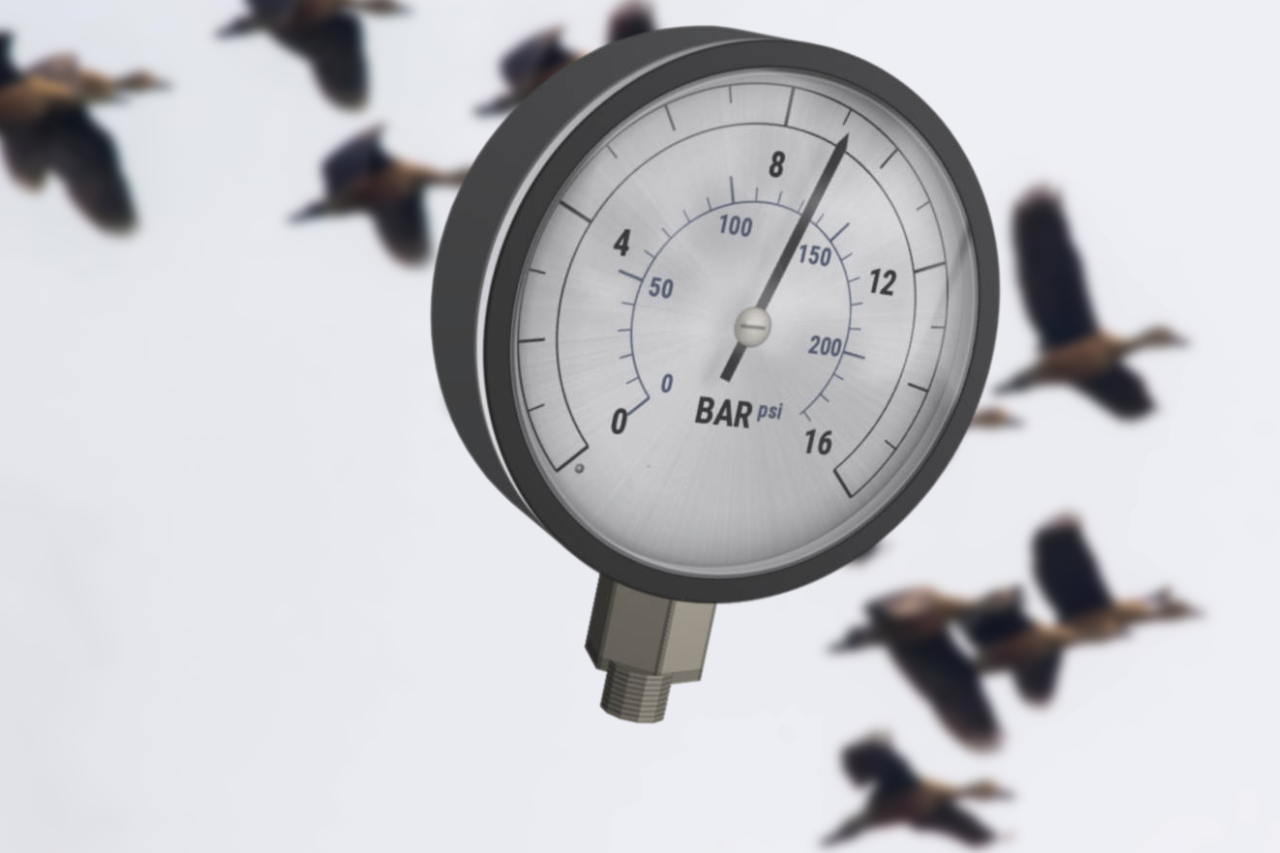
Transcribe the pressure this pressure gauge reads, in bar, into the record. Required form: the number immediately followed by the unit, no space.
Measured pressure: 9bar
